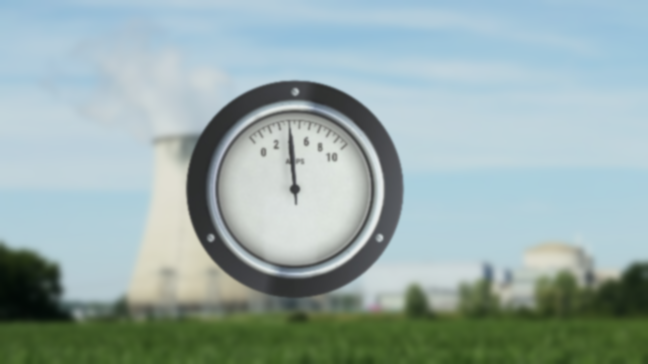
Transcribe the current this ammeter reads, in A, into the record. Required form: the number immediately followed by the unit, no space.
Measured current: 4A
